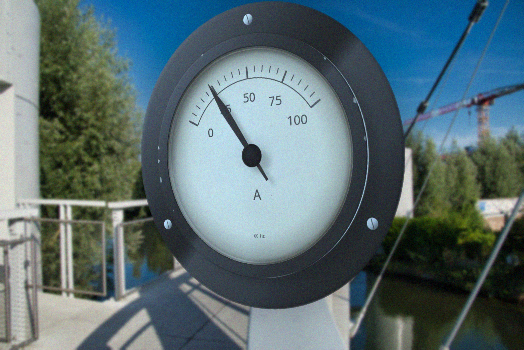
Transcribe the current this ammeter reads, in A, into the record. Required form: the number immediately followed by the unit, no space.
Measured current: 25A
